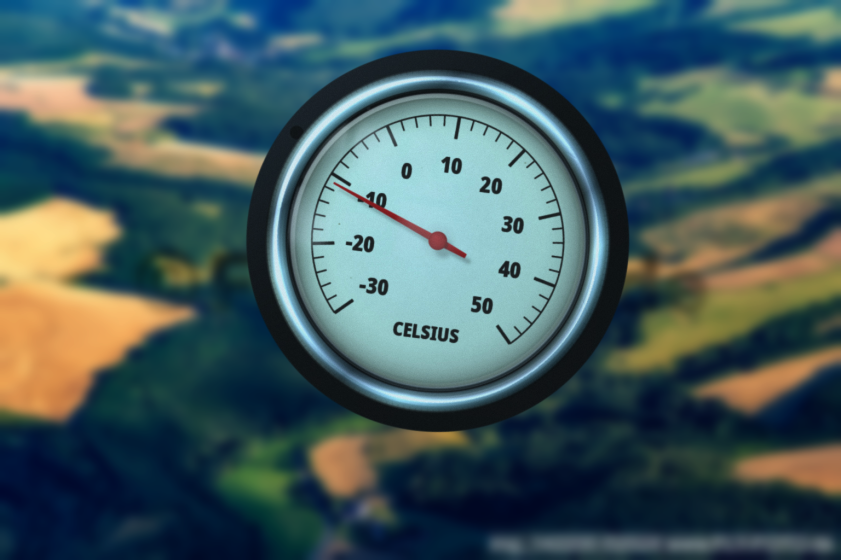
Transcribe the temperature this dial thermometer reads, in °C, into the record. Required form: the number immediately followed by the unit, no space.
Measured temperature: -11°C
